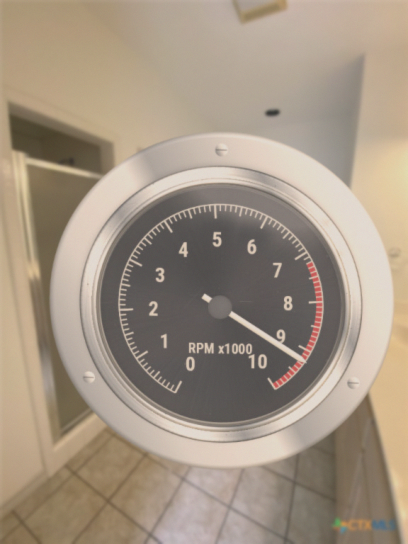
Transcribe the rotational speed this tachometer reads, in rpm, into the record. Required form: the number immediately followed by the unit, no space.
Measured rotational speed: 9200rpm
